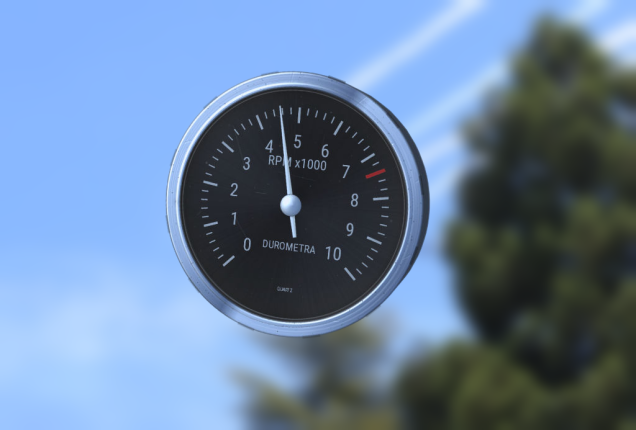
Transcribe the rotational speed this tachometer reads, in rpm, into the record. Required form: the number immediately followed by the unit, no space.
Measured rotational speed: 4600rpm
